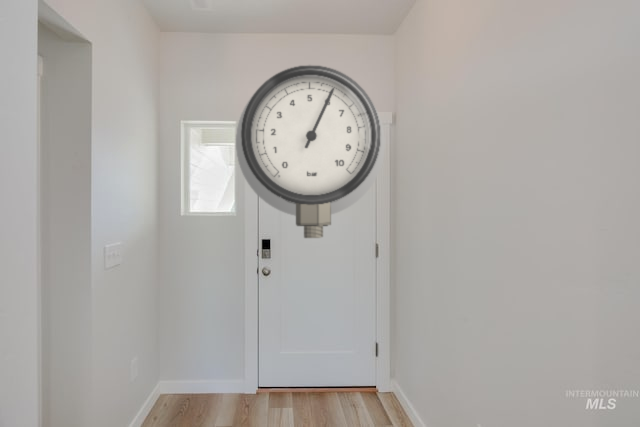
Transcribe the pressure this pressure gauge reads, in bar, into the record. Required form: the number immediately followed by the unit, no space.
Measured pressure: 6bar
